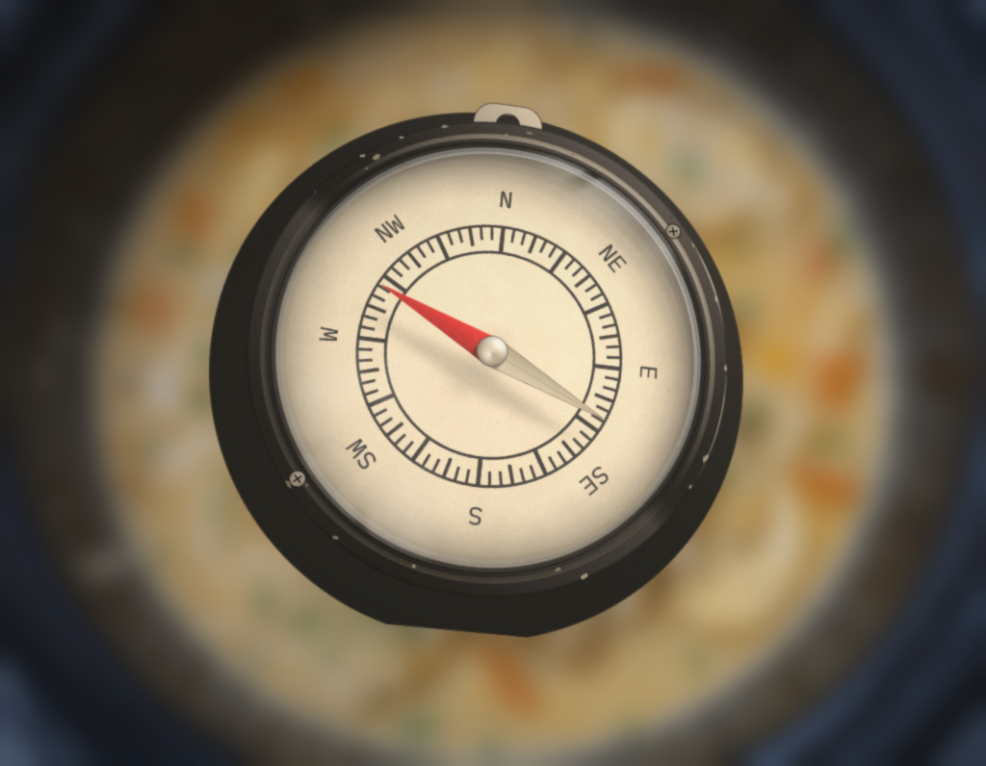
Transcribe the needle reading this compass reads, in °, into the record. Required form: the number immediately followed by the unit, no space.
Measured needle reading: 295°
